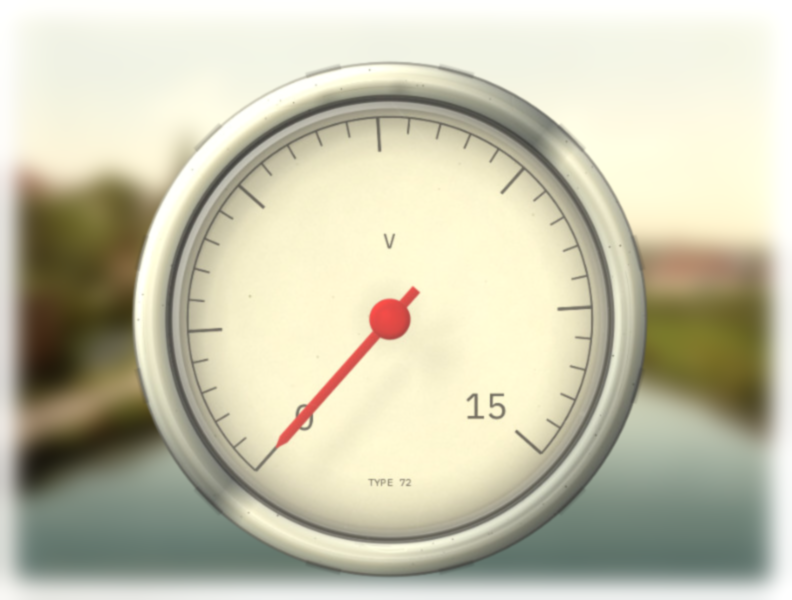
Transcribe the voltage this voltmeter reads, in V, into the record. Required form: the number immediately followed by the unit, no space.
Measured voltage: 0V
